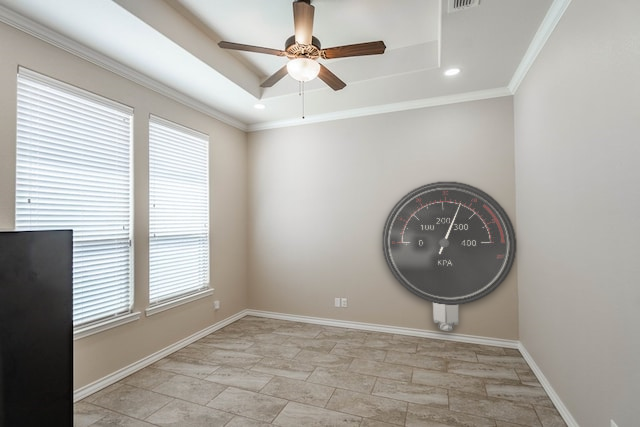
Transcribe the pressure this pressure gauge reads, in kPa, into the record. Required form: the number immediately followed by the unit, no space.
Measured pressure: 250kPa
